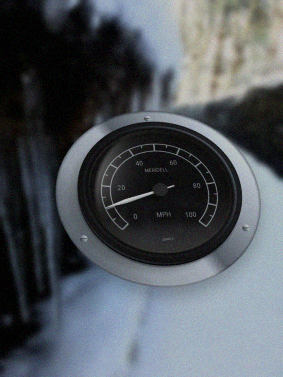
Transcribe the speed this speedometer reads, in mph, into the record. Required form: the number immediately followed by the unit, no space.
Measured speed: 10mph
